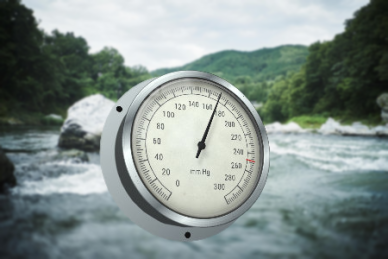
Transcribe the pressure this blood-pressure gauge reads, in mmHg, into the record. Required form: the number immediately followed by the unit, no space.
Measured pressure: 170mmHg
